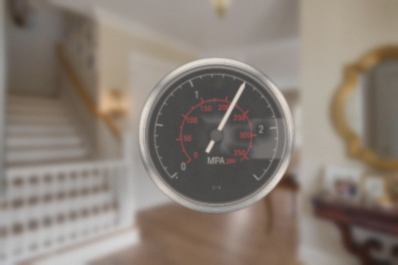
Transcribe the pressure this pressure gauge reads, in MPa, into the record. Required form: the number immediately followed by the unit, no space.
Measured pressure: 1.5MPa
